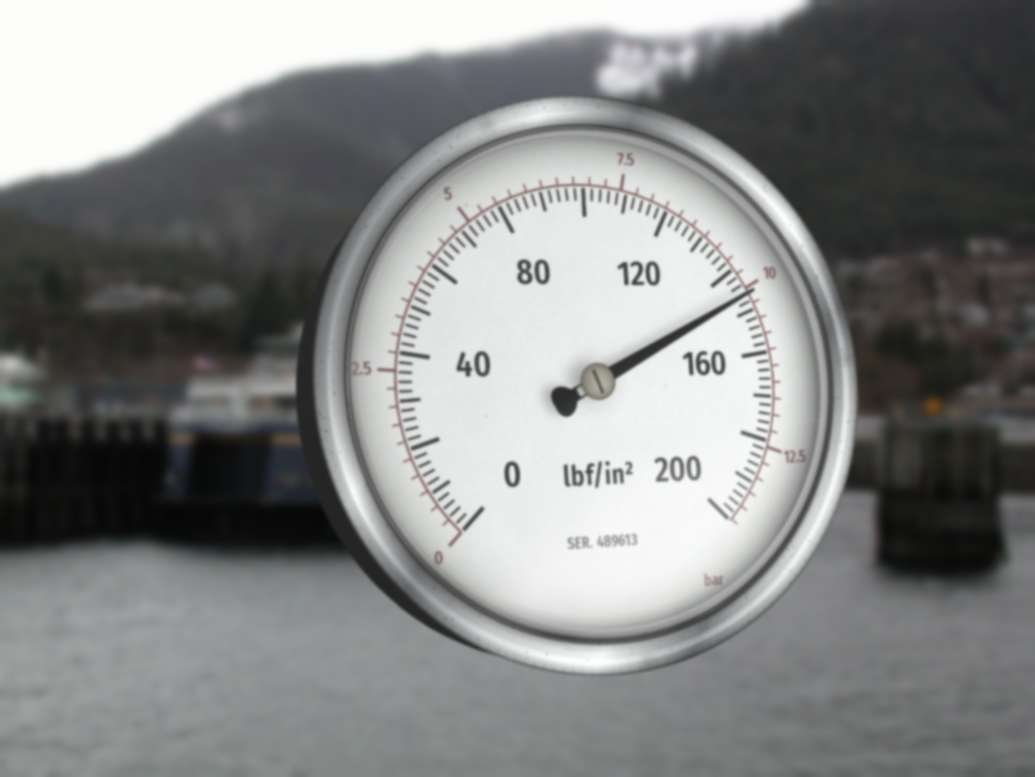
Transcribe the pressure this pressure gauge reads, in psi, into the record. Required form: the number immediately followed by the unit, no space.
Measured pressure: 146psi
